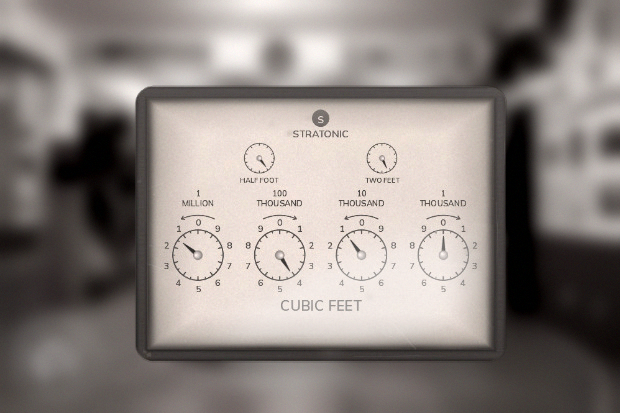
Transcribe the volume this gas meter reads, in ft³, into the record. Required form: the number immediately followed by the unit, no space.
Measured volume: 141000ft³
